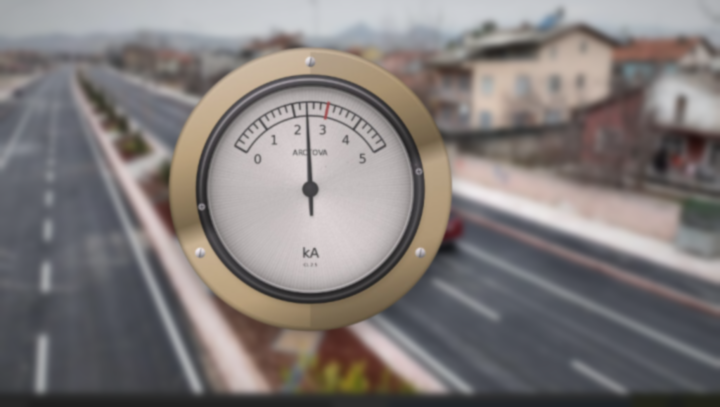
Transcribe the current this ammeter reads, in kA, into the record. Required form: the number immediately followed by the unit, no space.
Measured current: 2.4kA
